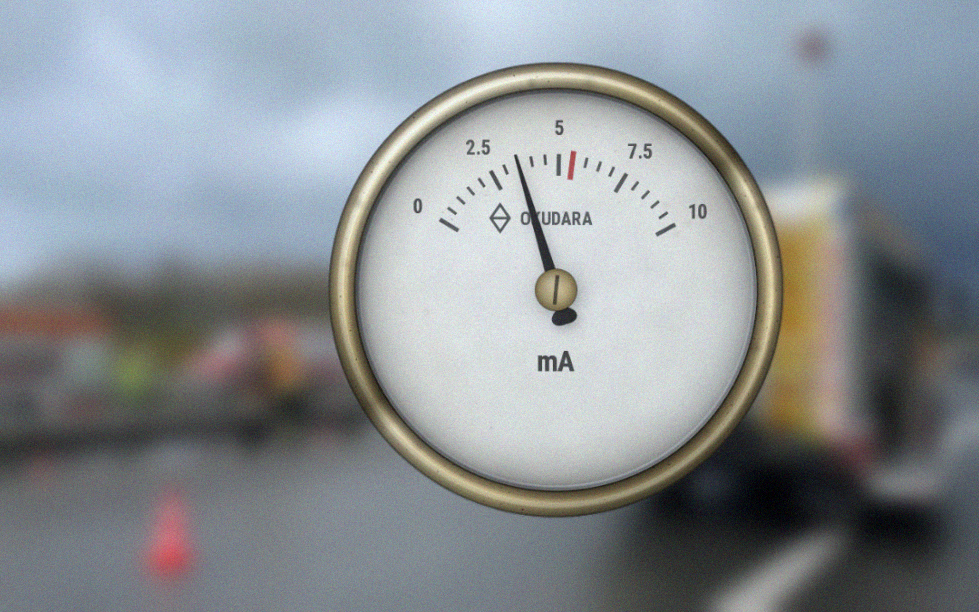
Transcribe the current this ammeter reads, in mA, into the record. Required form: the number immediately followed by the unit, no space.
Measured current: 3.5mA
